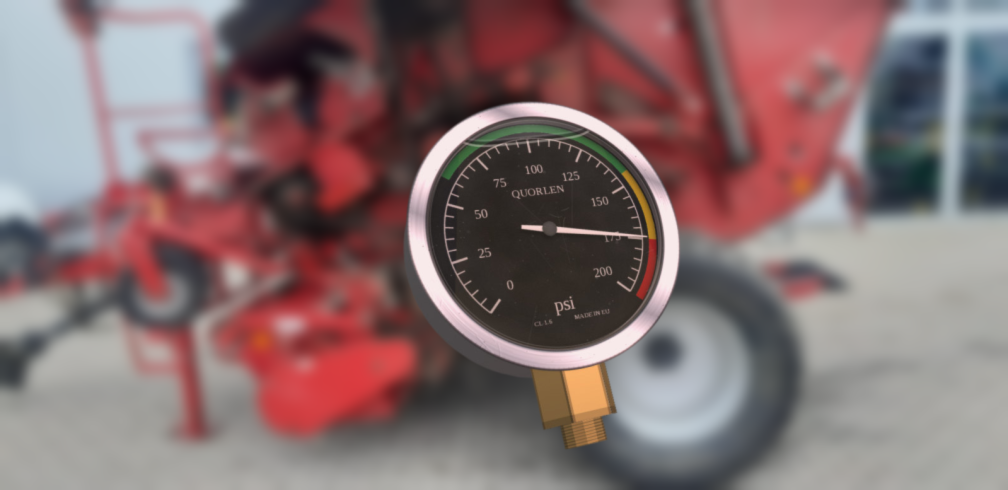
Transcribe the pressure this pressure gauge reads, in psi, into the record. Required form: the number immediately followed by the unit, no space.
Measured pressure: 175psi
